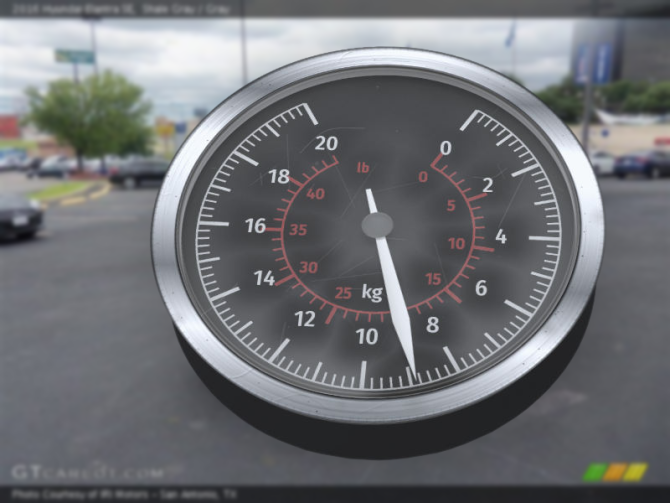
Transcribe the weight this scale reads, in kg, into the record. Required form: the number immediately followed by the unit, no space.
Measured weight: 8.9kg
